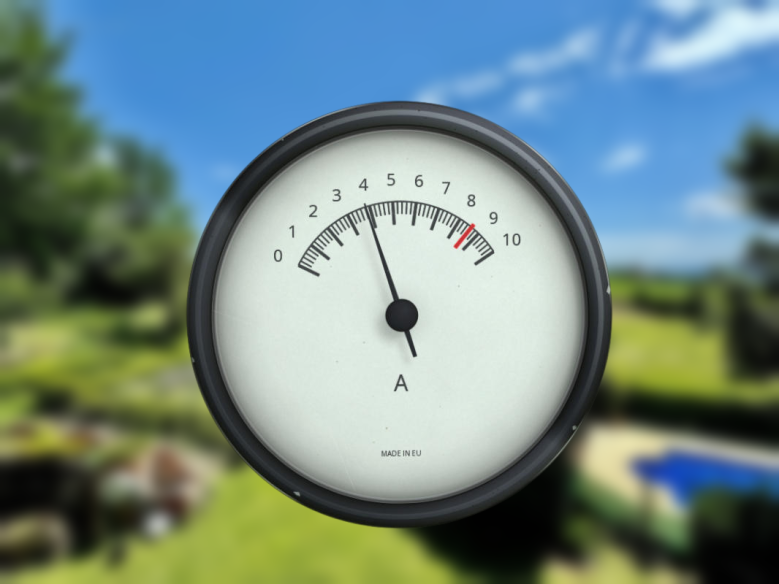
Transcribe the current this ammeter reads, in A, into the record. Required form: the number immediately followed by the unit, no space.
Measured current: 3.8A
